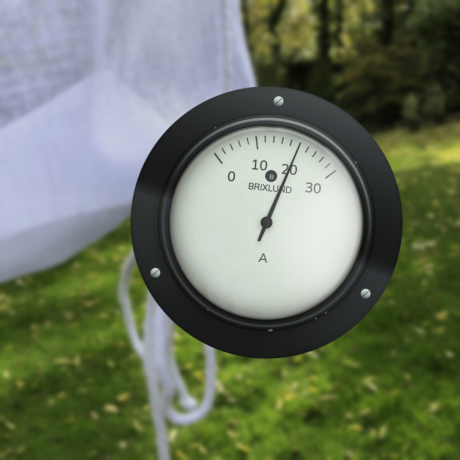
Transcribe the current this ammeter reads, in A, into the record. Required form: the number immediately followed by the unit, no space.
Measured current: 20A
